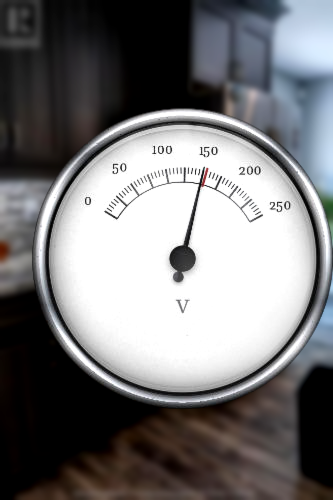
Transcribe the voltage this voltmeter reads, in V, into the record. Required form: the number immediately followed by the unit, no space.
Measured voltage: 150V
